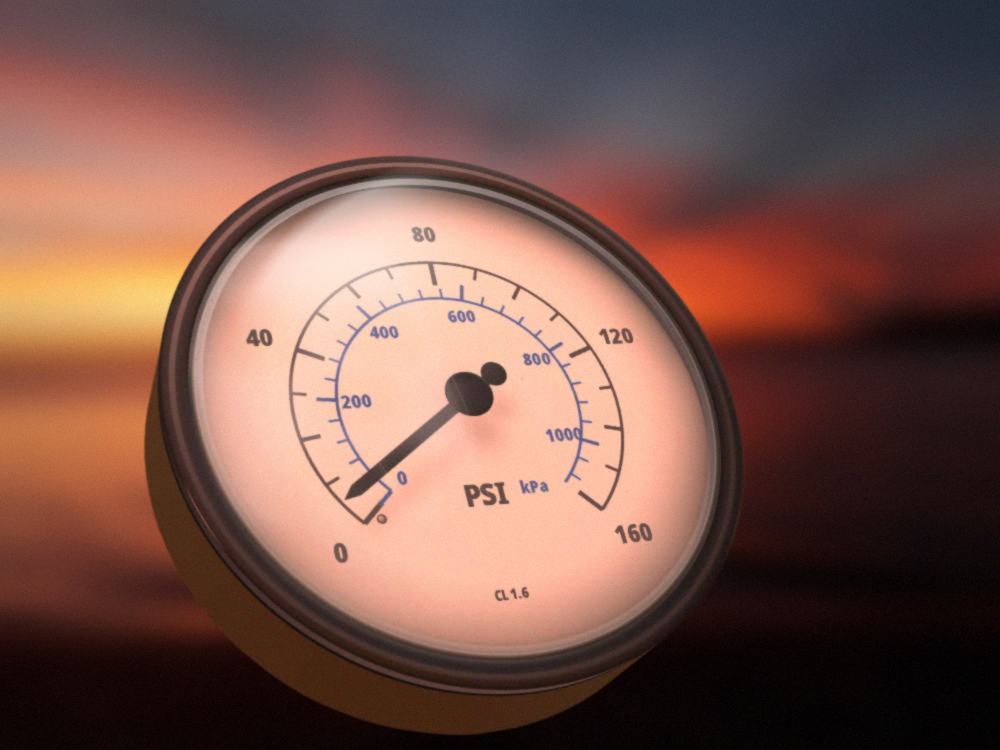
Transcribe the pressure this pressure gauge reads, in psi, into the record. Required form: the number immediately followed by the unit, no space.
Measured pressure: 5psi
